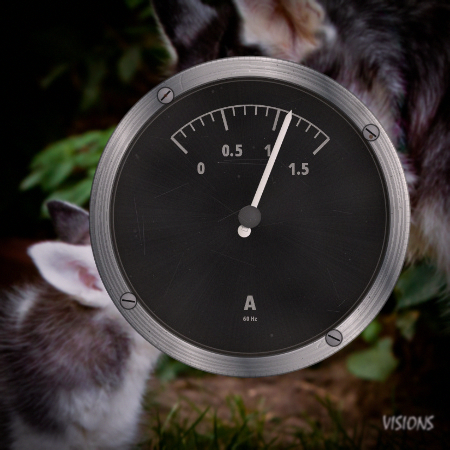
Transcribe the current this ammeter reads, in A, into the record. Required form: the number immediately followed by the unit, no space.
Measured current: 1.1A
